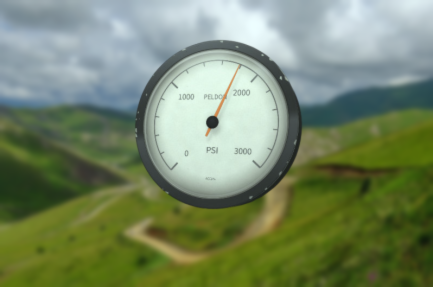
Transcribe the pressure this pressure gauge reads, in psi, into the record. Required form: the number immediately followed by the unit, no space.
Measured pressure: 1800psi
